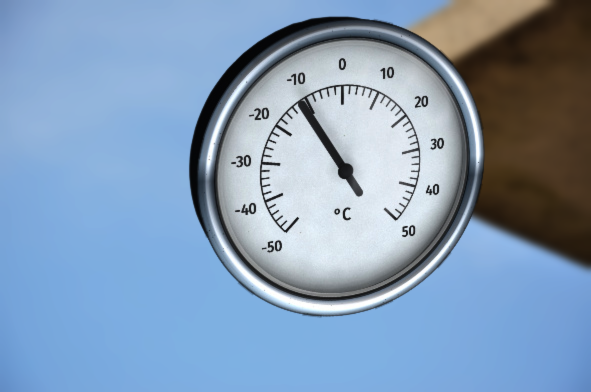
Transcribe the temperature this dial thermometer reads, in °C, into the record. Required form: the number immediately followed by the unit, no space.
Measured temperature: -12°C
